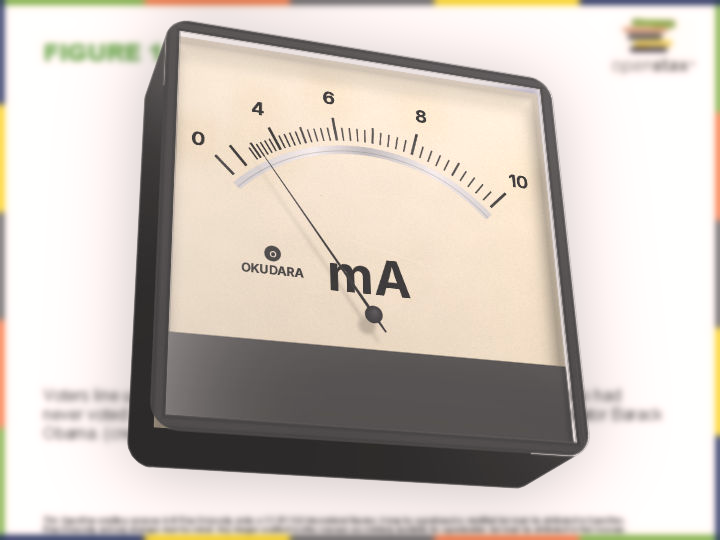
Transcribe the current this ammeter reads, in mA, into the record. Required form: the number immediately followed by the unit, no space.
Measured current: 3mA
